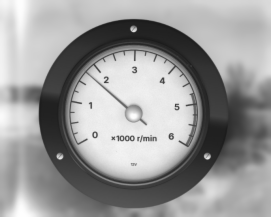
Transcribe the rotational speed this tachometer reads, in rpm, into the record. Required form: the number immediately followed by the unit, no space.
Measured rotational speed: 1750rpm
